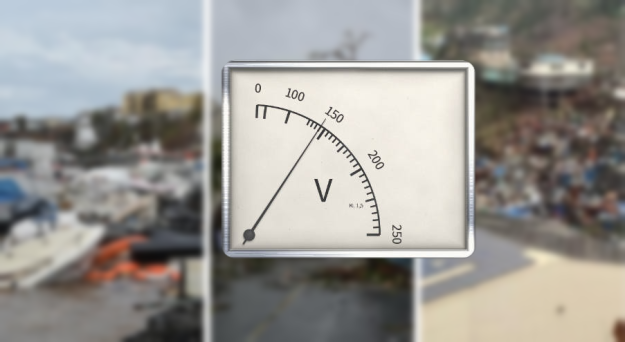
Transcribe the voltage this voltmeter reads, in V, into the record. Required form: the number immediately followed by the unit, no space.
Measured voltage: 145V
